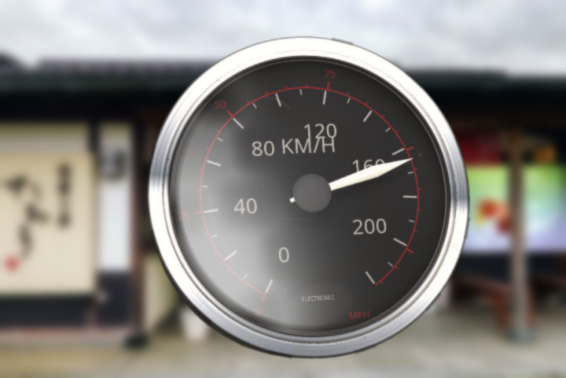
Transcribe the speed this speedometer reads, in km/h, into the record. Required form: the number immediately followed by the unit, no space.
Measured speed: 165km/h
